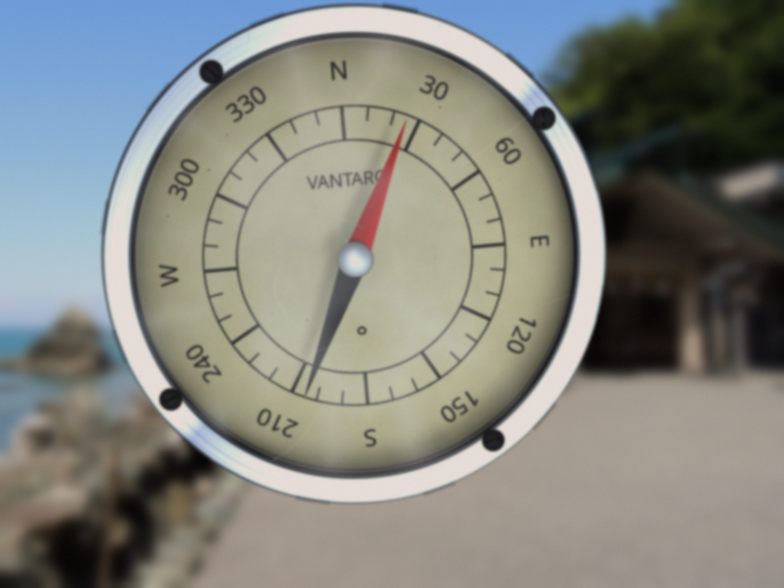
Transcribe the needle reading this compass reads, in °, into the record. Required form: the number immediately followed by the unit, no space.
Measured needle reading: 25°
